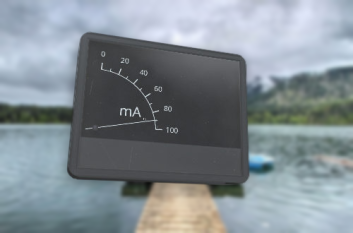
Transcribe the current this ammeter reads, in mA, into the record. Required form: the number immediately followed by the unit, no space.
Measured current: 90mA
